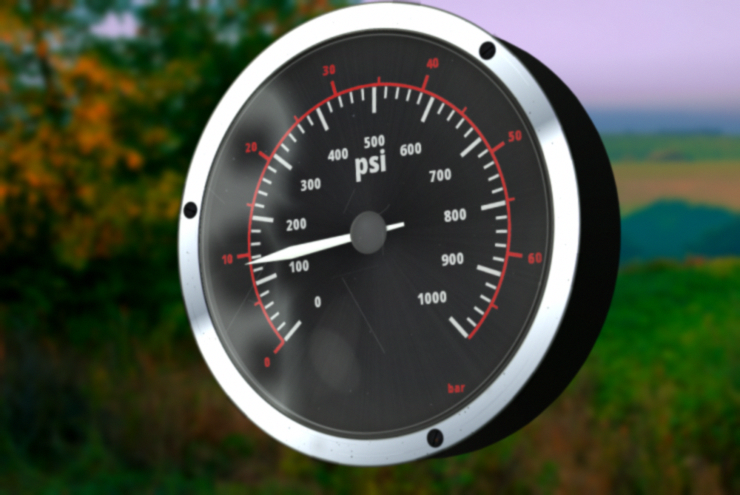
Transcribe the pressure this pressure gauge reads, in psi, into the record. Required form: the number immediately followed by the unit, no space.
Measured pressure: 130psi
